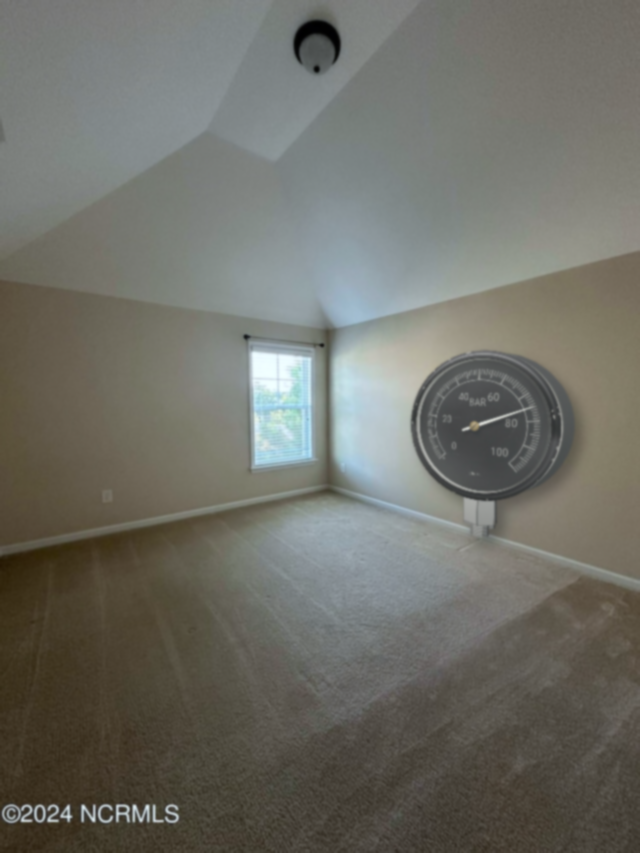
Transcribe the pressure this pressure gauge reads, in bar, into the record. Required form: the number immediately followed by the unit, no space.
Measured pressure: 75bar
